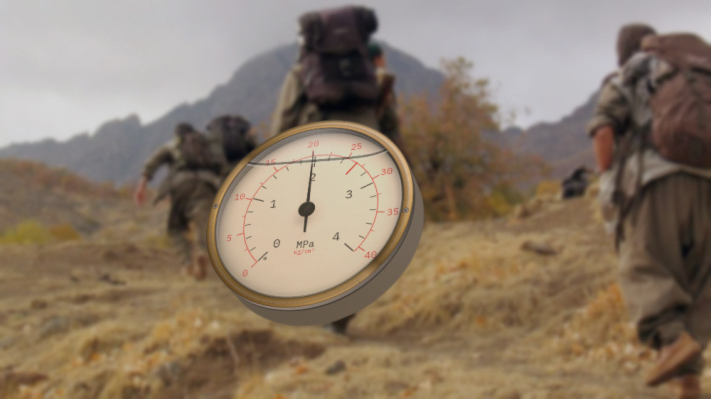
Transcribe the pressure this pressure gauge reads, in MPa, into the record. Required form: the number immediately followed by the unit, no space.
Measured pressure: 2MPa
